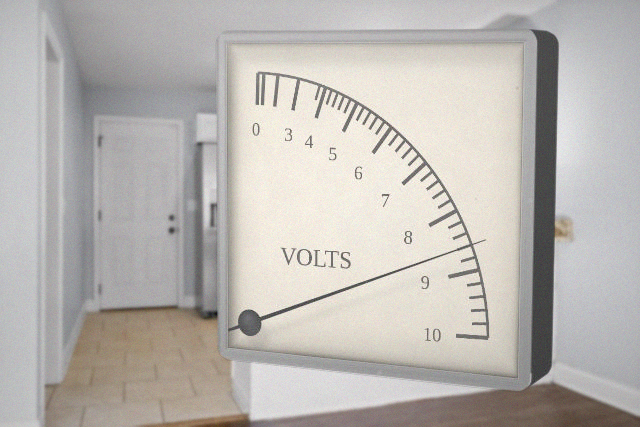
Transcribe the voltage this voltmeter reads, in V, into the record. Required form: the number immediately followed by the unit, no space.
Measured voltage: 8.6V
